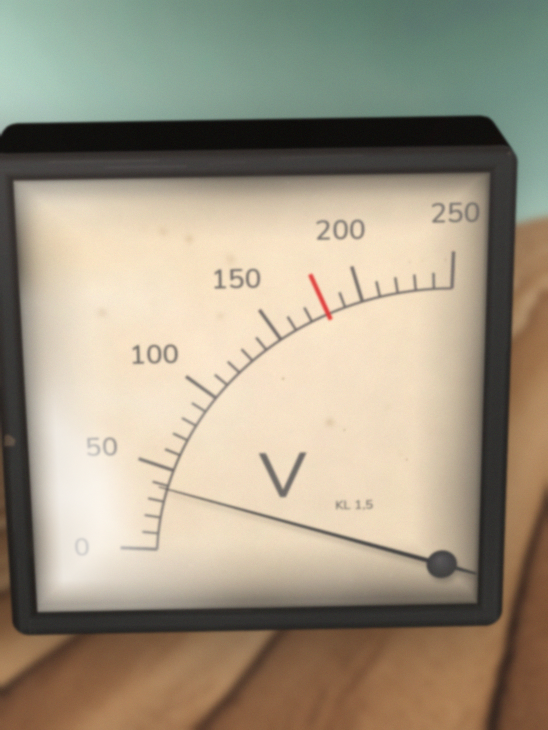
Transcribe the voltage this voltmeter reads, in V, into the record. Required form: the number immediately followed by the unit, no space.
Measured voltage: 40V
